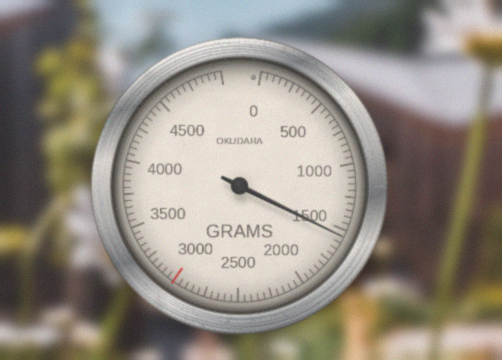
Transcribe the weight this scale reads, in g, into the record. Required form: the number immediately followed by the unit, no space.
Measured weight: 1550g
